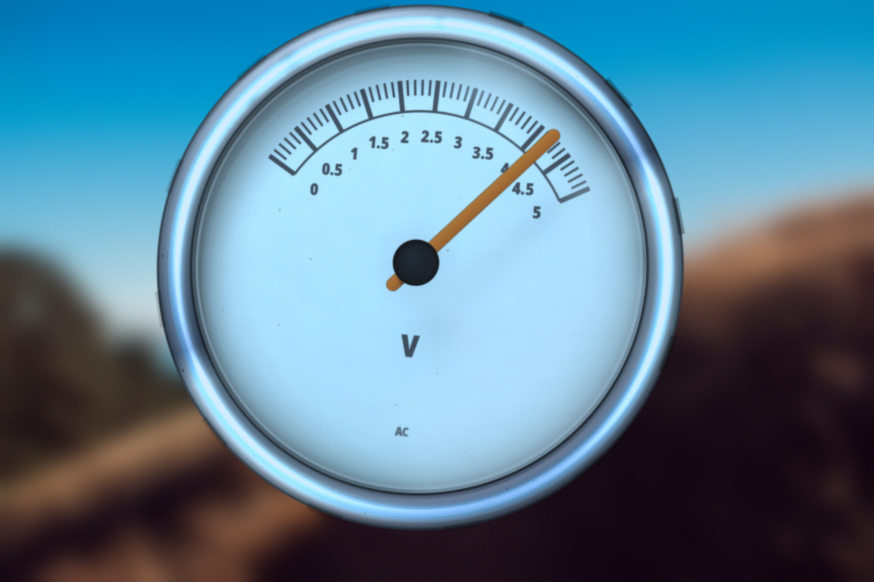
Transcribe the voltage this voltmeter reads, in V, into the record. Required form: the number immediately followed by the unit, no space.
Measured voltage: 4.2V
